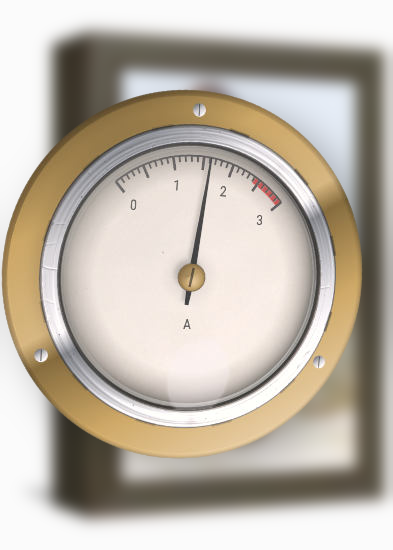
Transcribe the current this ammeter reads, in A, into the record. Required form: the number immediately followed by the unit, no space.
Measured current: 1.6A
